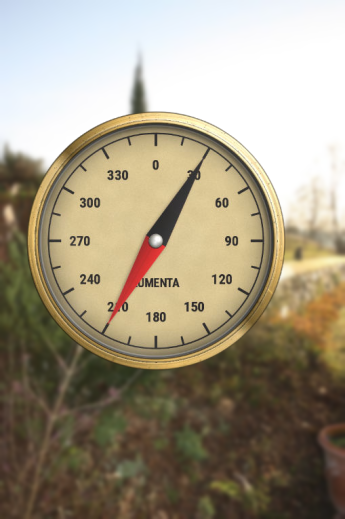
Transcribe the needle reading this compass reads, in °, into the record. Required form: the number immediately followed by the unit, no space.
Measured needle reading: 210°
